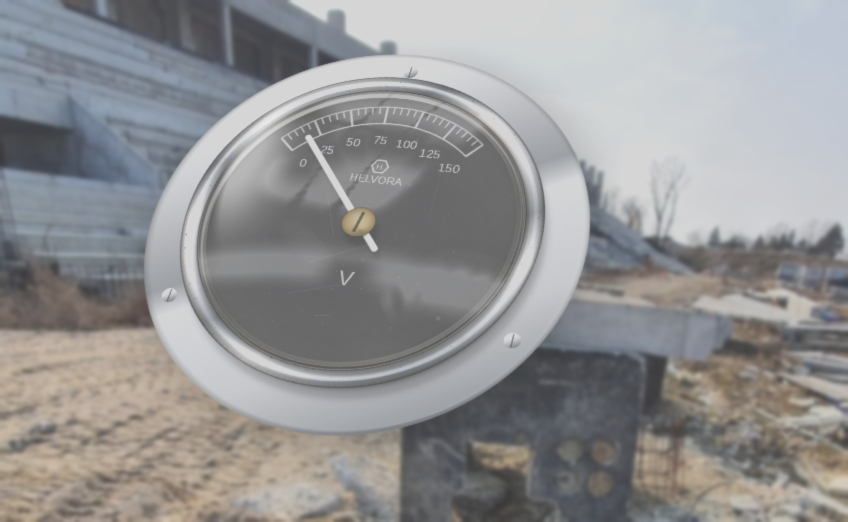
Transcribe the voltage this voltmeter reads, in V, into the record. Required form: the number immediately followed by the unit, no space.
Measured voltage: 15V
